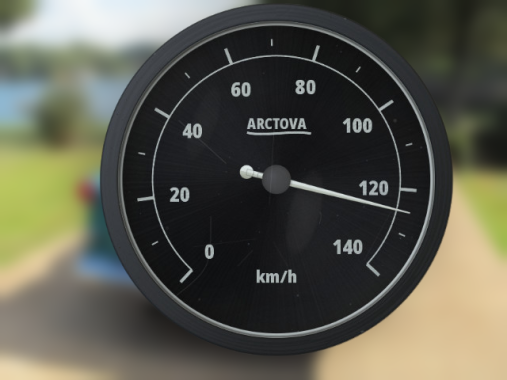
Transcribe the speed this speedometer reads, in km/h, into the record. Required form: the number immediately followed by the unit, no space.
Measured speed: 125km/h
